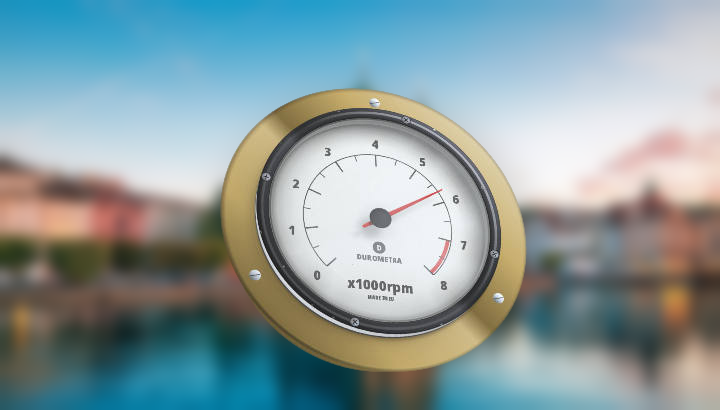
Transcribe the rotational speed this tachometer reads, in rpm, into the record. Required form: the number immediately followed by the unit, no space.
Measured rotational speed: 5750rpm
